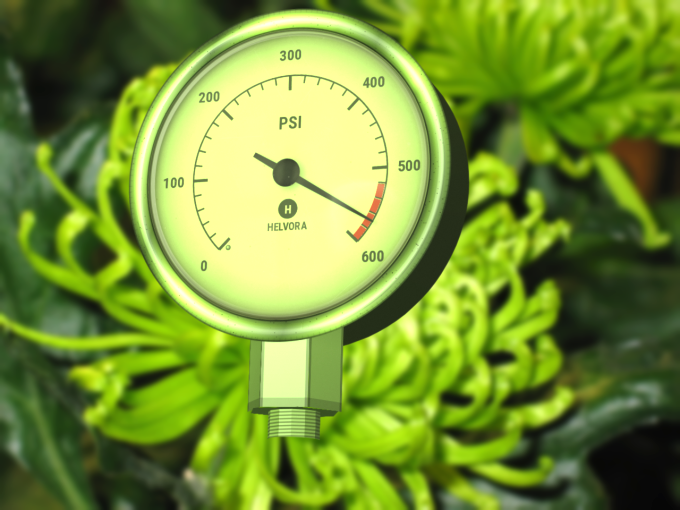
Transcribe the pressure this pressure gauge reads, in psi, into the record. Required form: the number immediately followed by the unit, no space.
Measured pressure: 570psi
